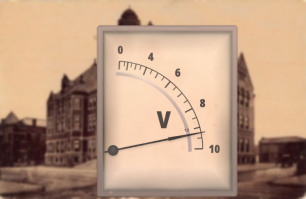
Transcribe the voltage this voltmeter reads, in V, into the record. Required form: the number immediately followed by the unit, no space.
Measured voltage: 9.25V
